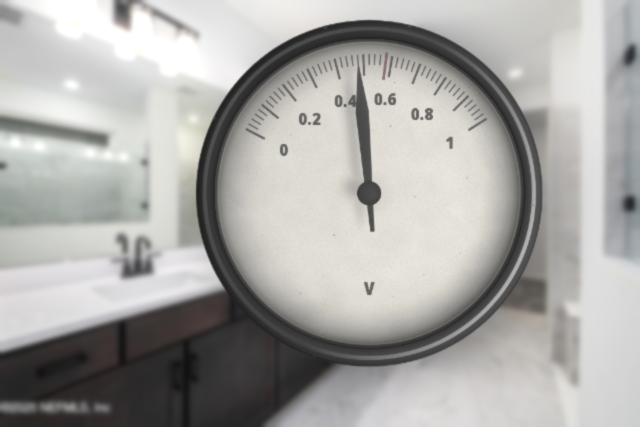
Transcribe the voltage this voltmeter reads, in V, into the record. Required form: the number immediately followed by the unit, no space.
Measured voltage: 0.48V
